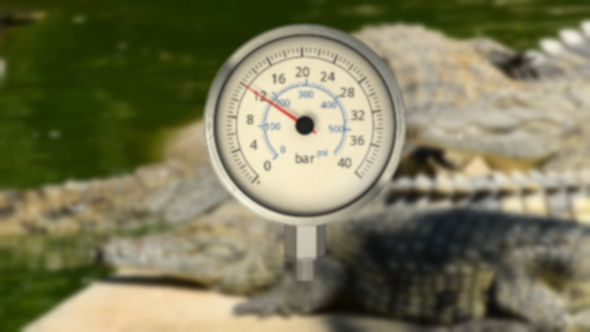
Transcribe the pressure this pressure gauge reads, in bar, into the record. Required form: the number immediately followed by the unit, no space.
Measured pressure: 12bar
